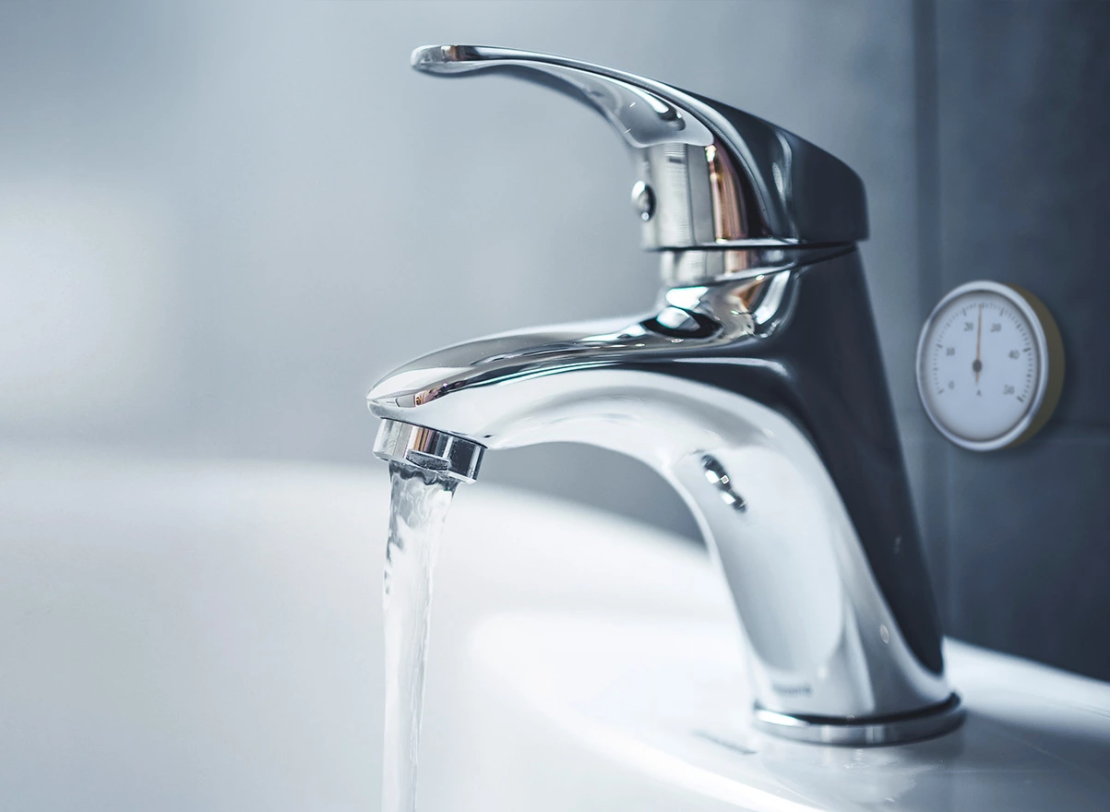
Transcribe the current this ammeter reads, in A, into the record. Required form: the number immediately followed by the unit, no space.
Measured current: 25A
